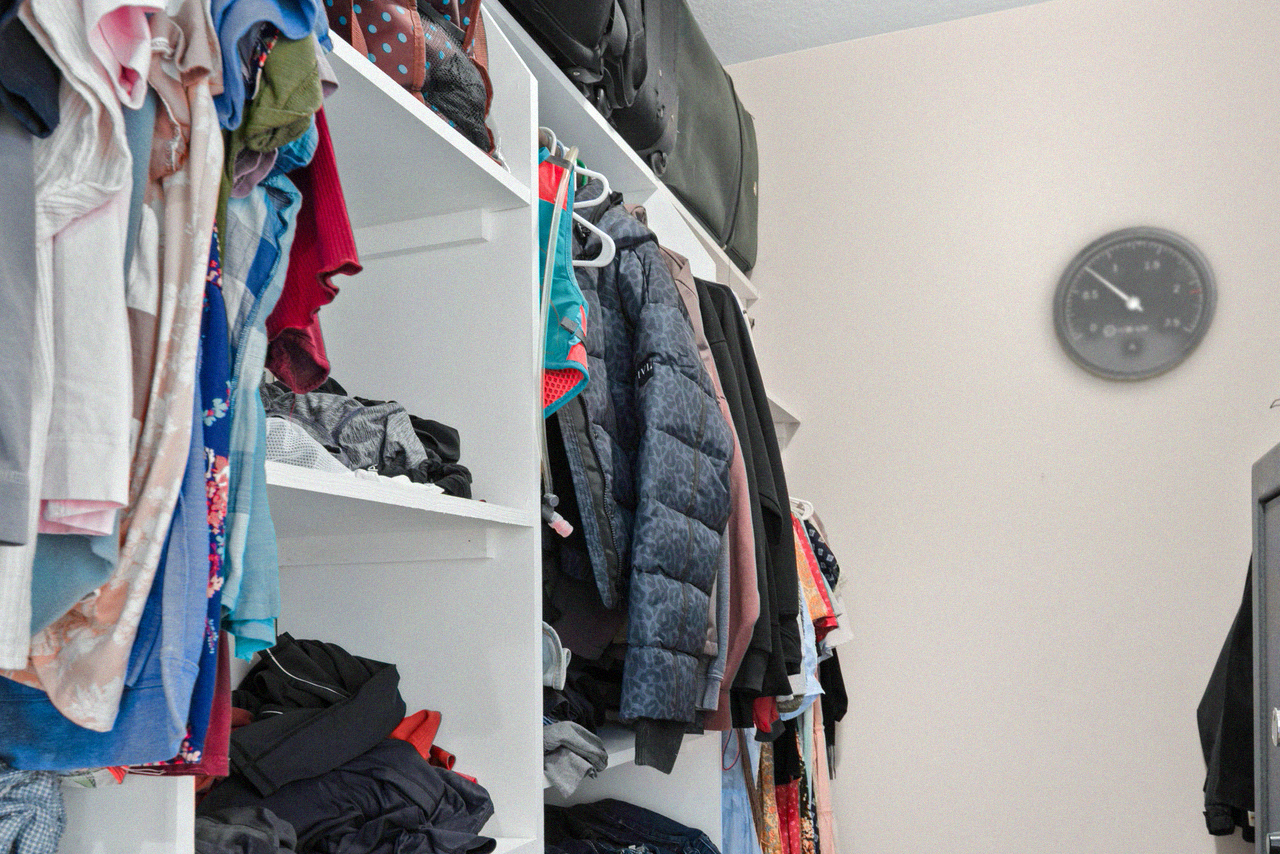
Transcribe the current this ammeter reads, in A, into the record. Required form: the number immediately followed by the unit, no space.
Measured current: 0.75A
